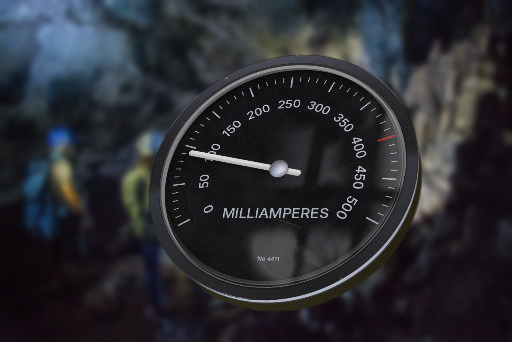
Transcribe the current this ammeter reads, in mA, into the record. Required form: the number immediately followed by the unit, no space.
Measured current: 90mA
